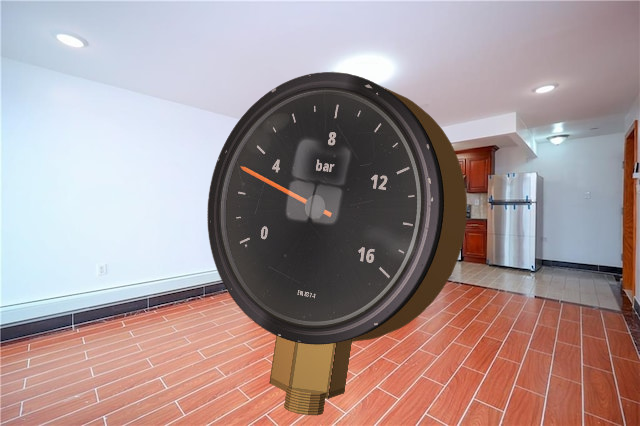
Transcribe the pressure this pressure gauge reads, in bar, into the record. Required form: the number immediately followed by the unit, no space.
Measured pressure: 3bar
